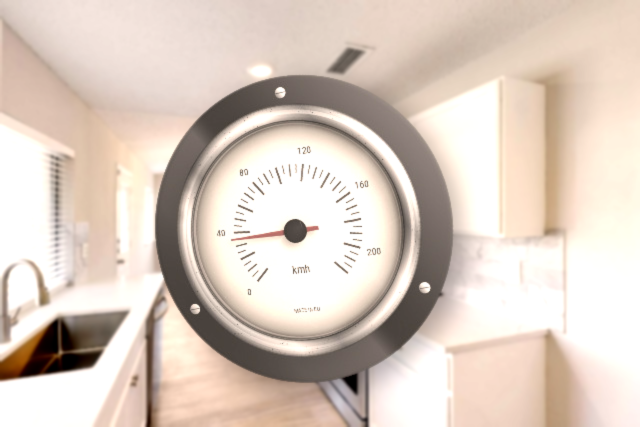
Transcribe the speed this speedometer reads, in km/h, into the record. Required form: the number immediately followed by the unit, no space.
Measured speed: 35km/h
